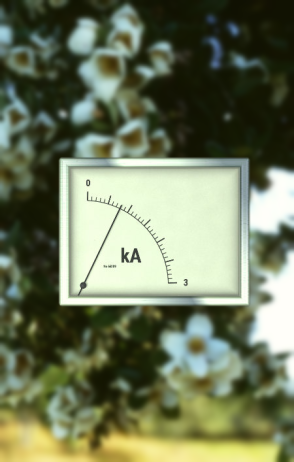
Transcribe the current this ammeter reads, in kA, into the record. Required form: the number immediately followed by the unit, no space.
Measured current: 0.8kA
